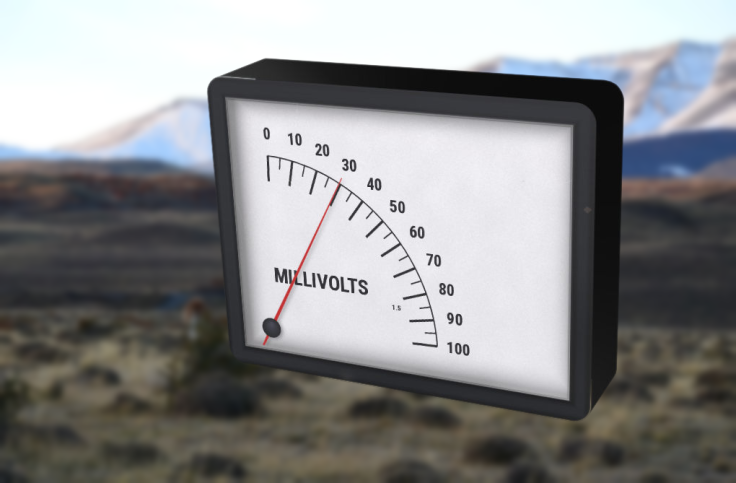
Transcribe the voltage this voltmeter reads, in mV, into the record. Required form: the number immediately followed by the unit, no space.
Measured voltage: 30mV
